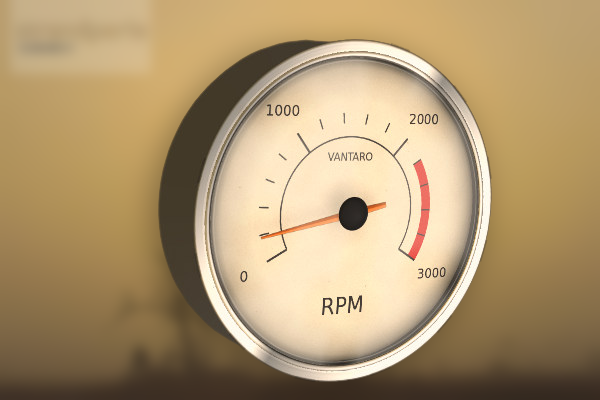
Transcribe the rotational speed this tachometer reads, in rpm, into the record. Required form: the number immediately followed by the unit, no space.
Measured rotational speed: 200rpm
